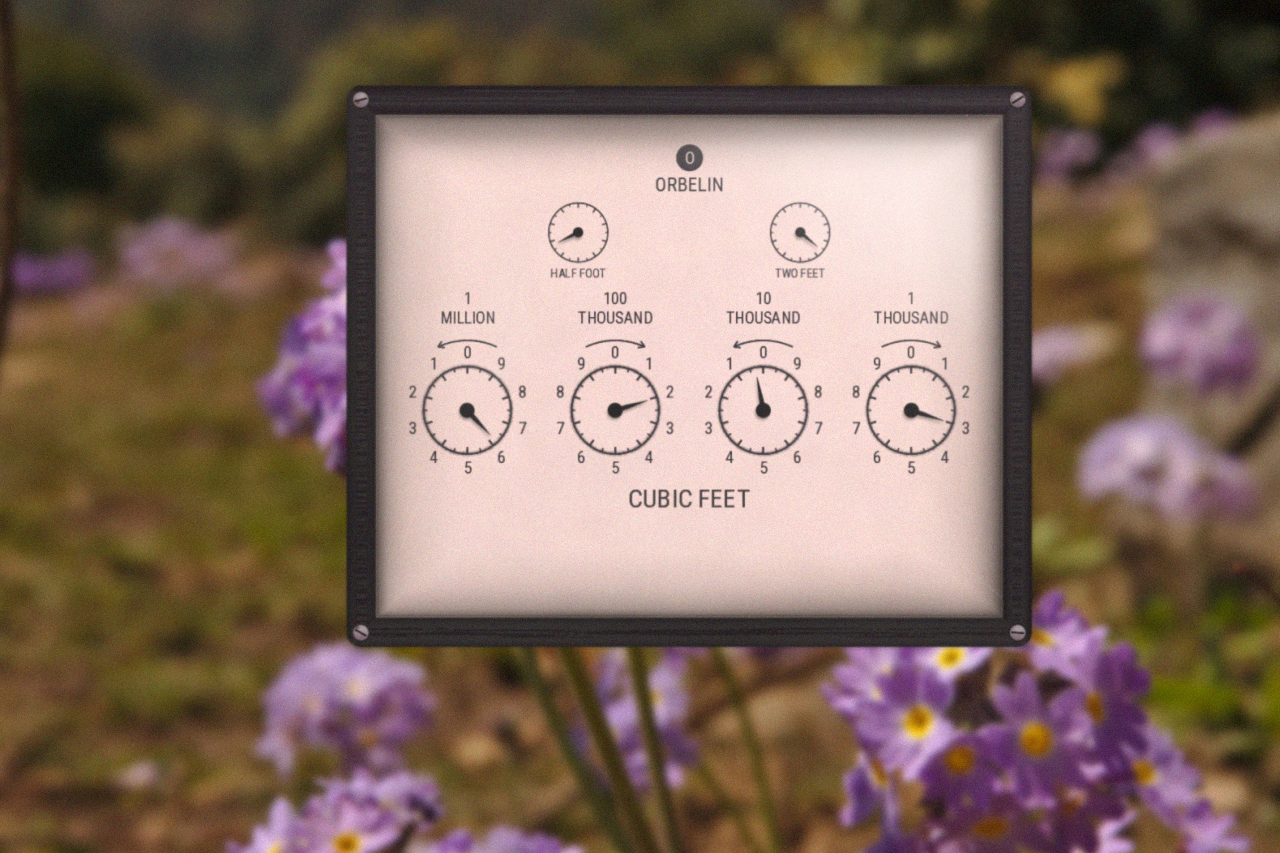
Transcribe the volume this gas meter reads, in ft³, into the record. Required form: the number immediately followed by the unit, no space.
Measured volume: 620300ft³
